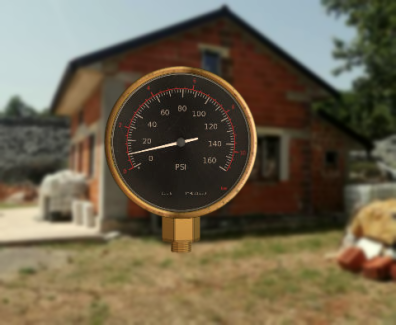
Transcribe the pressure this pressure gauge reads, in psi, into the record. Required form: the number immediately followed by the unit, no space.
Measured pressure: 10psi
